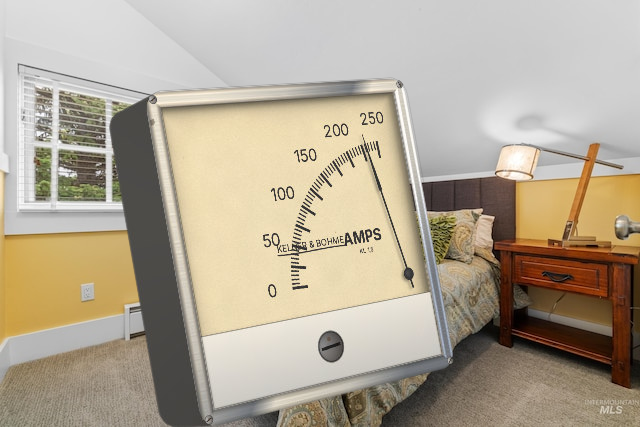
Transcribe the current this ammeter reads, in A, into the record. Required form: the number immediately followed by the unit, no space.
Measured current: 225A
